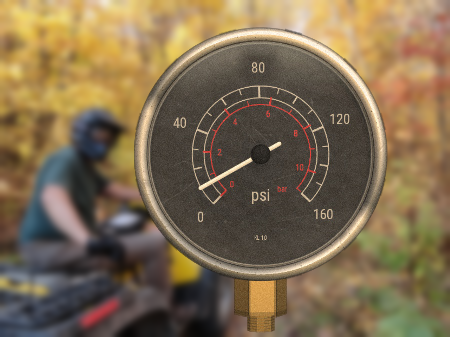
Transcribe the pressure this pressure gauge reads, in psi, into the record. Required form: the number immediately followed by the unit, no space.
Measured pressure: 10psi
